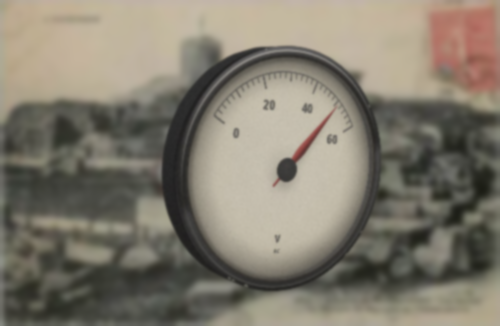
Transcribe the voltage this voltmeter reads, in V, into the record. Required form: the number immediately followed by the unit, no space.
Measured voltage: 50V
